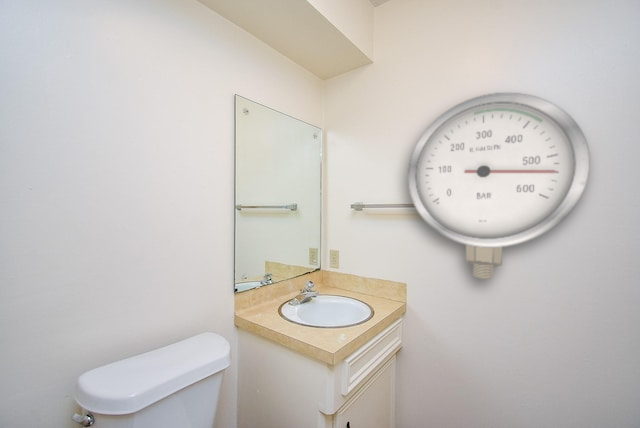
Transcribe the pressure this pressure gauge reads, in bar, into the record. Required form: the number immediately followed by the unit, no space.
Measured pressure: 540bar
